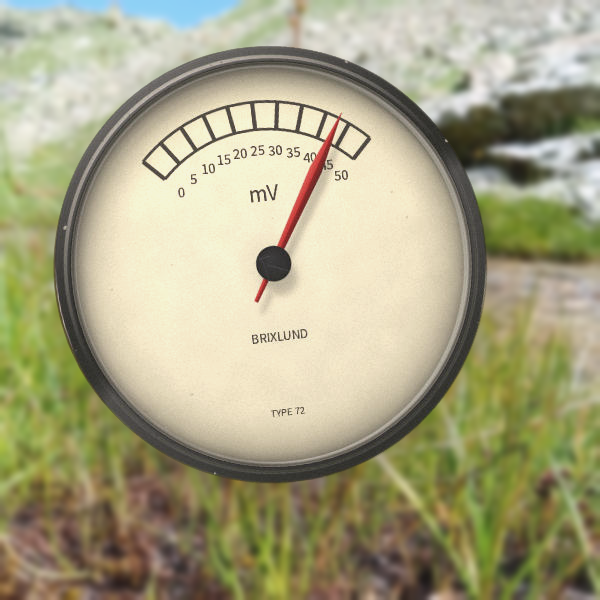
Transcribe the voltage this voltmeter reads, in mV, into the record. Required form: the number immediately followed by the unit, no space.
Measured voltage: 42.5mV
